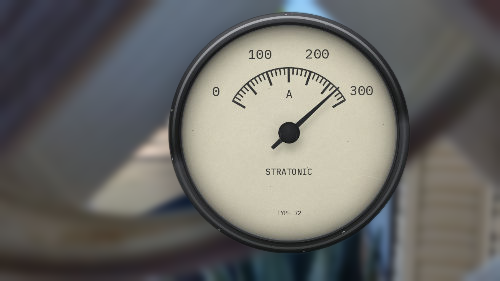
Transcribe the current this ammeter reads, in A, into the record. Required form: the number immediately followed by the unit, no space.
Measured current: 270A
